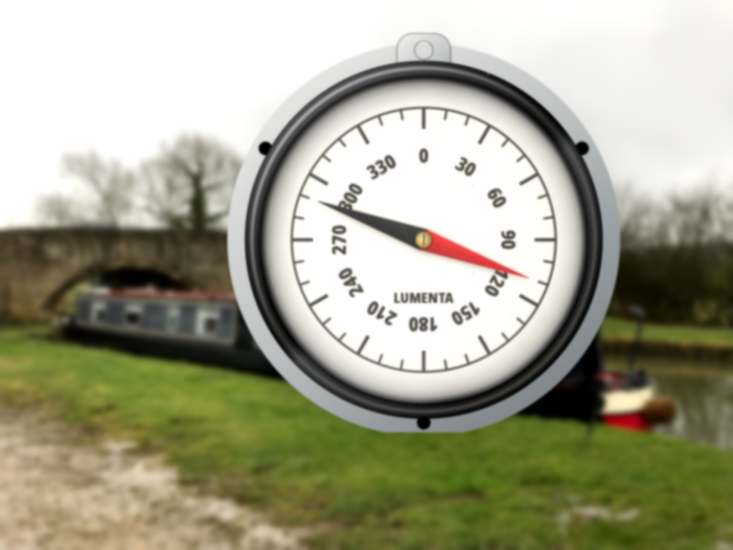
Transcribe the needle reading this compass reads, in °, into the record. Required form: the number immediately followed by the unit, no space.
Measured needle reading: 110°
